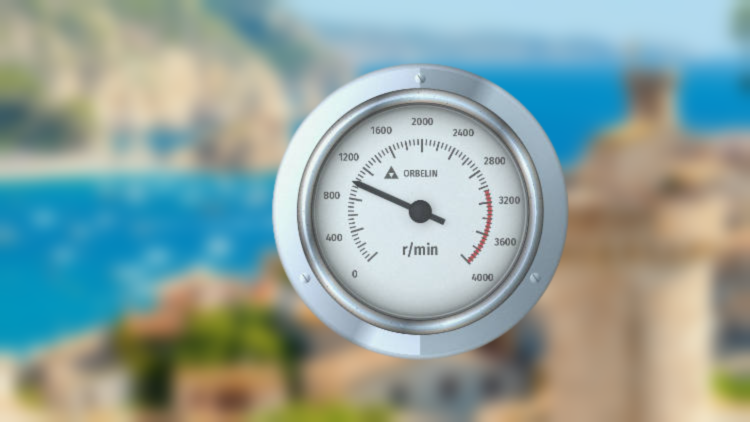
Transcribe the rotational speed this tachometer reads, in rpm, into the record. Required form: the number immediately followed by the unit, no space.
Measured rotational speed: 1000rpm
